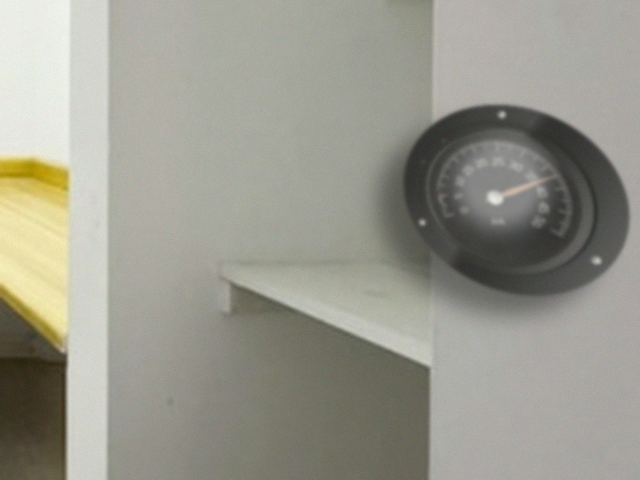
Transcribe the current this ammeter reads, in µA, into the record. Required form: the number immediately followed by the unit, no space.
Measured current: 37.5µA
